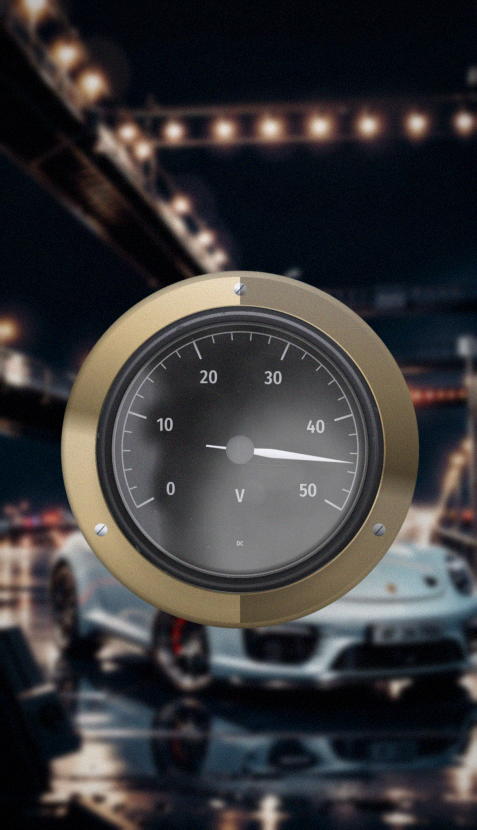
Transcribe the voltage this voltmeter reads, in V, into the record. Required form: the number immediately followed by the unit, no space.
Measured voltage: 45V
